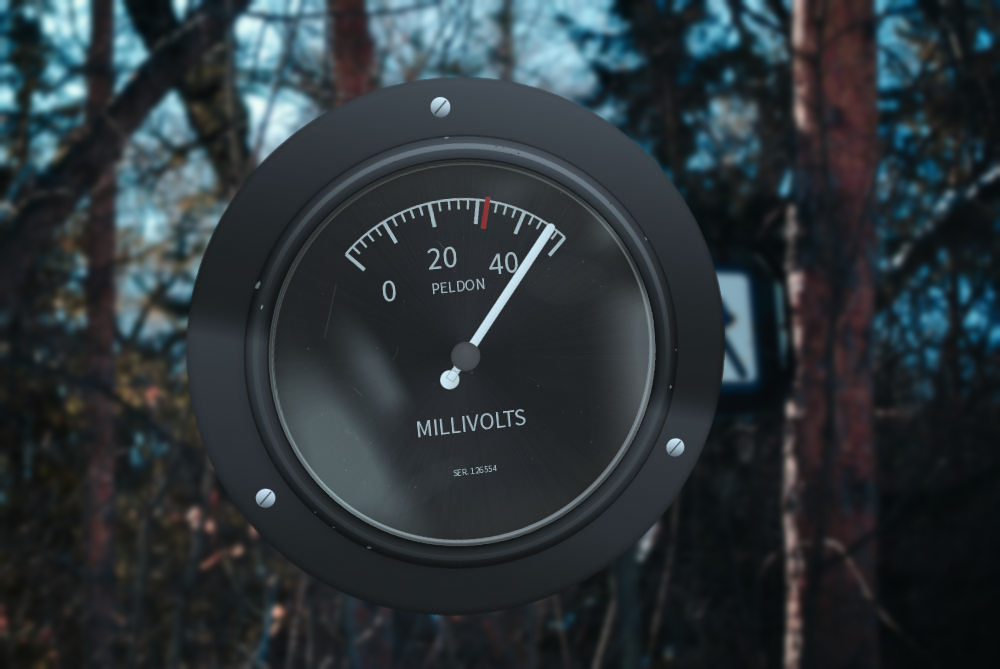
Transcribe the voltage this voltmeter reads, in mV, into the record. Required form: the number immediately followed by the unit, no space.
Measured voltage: 46mV
